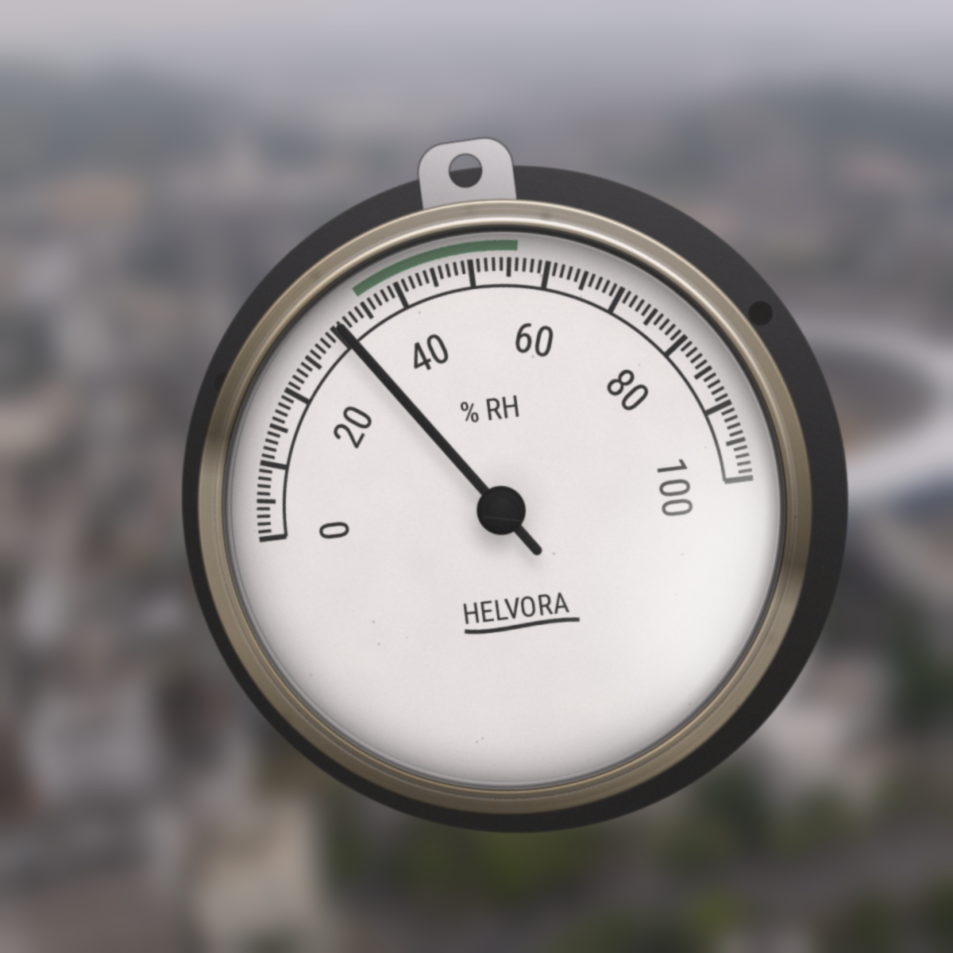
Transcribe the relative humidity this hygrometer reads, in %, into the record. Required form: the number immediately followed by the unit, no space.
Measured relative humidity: 31%
